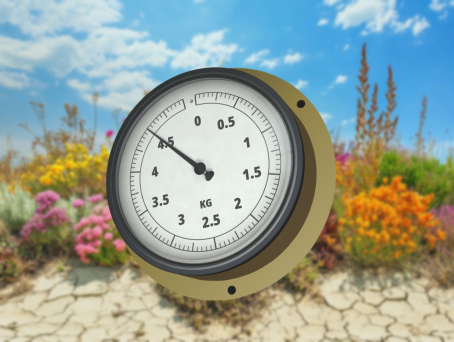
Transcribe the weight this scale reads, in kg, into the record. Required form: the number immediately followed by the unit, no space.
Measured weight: 4.5kg
